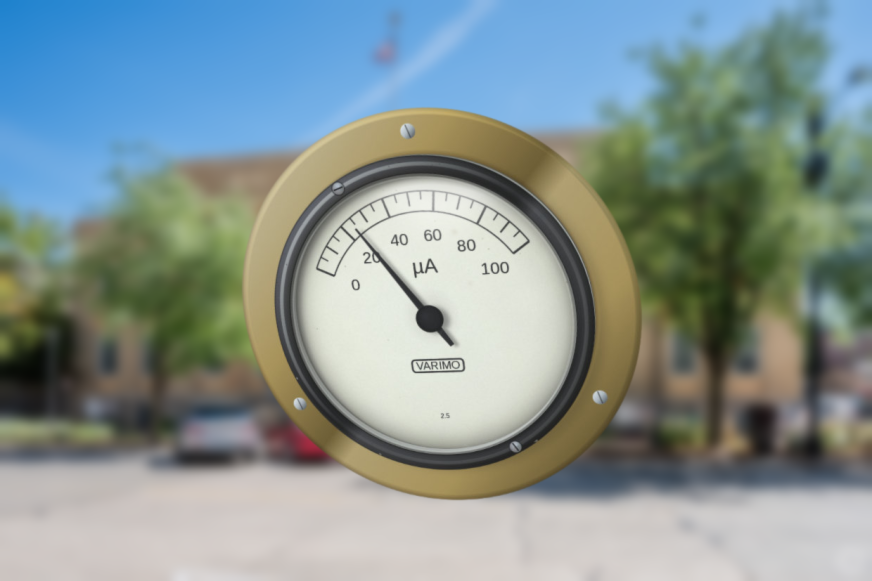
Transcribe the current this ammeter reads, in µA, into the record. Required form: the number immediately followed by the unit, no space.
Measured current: 25µA
